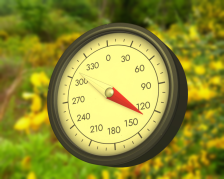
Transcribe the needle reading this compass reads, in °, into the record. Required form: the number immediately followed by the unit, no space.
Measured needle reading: 130°
